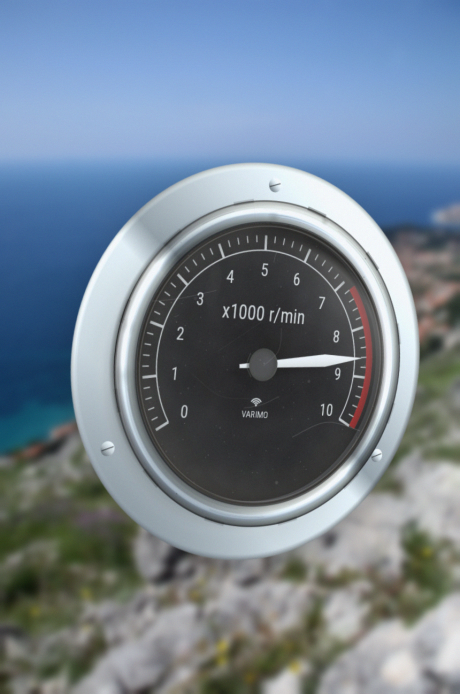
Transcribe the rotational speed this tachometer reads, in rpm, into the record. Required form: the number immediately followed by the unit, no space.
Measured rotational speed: 8600rpm
